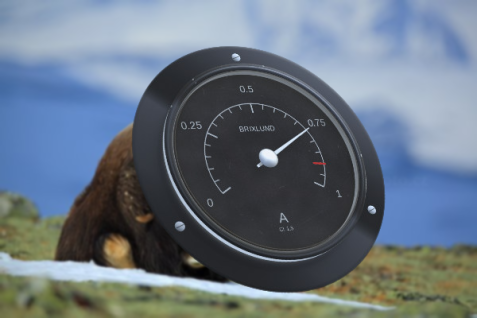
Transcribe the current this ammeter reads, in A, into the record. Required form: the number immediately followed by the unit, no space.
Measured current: 0.75A
